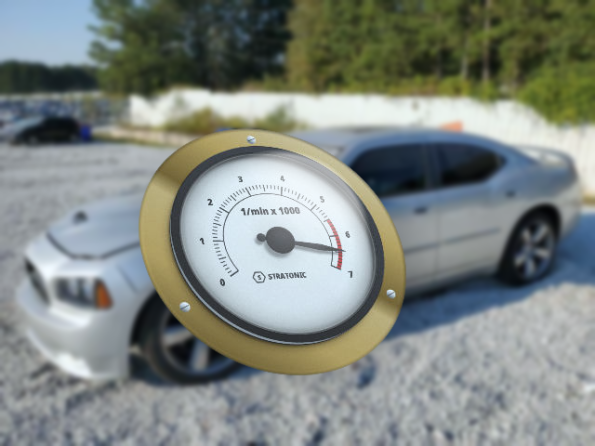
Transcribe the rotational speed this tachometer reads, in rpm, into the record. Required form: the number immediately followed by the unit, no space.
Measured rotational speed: 6500rpm
